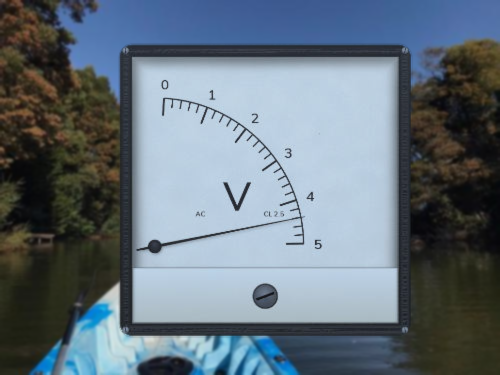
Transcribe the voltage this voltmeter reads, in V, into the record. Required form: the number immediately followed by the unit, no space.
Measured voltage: 4.4V
